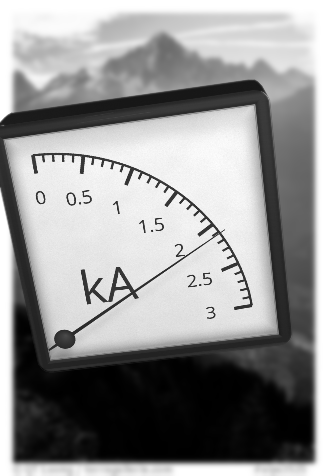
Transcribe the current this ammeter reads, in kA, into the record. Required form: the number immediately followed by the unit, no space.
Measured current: 2.1kA
